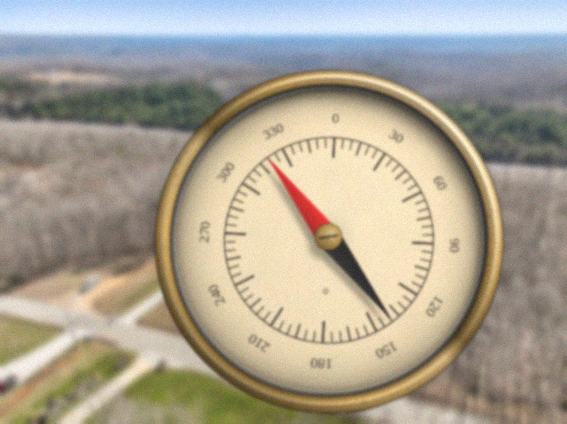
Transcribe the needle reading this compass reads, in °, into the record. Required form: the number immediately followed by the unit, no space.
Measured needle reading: 320°
